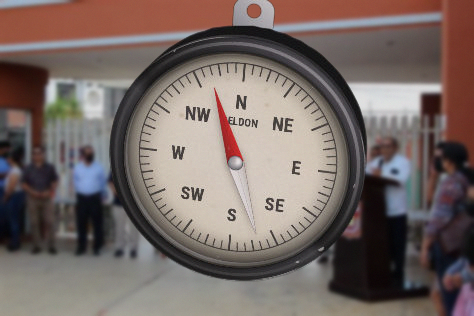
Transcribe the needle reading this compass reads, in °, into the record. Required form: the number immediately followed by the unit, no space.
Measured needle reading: 340°
